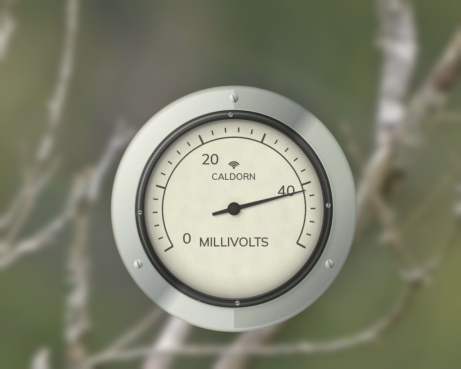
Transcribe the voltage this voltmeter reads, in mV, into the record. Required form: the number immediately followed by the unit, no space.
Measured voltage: 41mV
